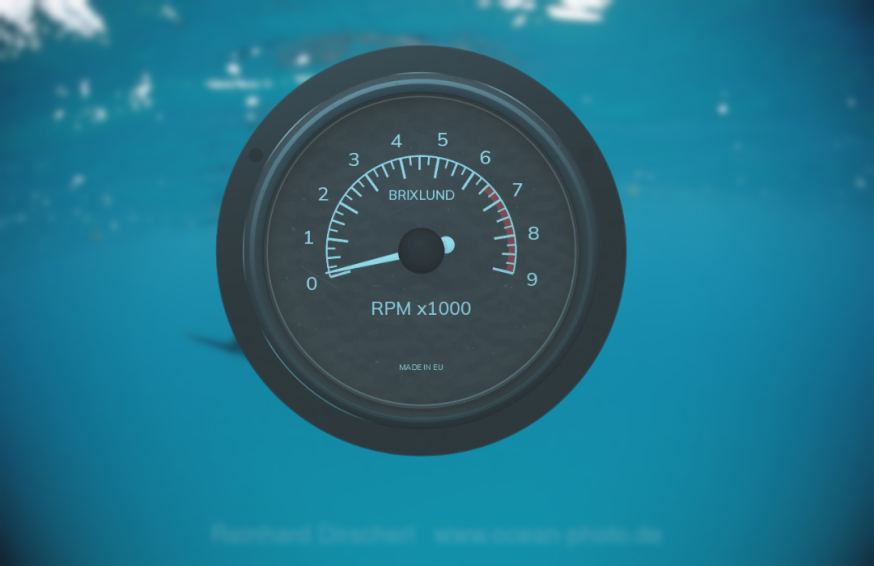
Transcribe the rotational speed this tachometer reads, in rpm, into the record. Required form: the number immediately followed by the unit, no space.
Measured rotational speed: 125rpm
